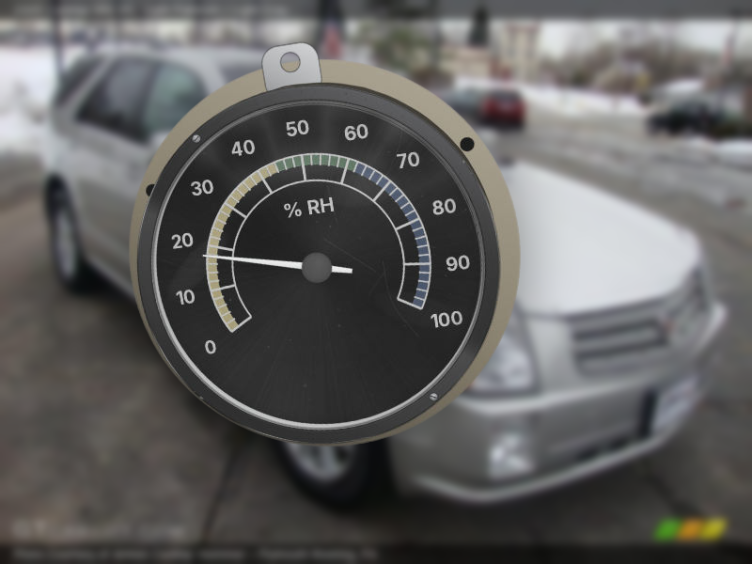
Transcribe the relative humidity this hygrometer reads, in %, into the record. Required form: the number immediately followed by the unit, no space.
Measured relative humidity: 18%
